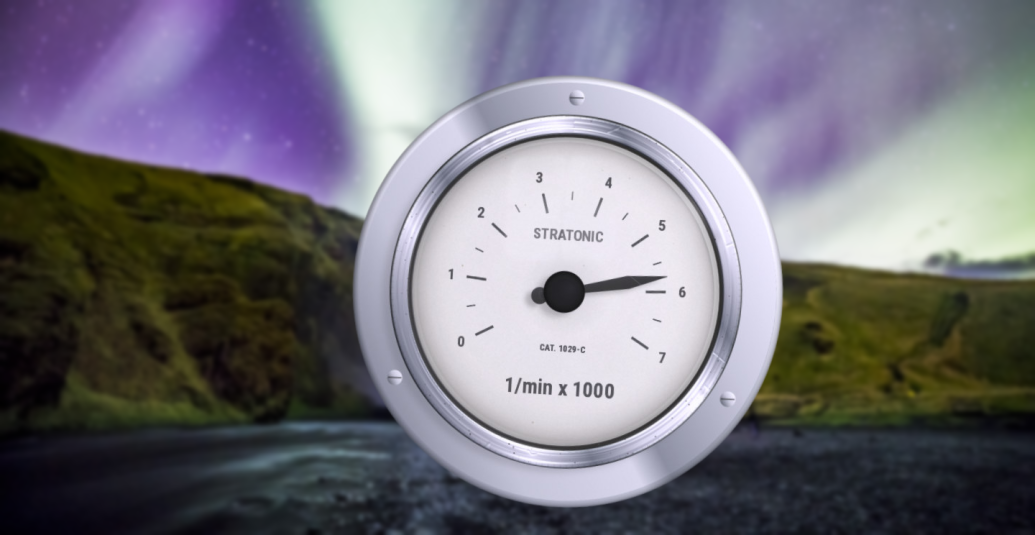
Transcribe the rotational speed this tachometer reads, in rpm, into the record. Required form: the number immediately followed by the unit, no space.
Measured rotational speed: 5750rpm
